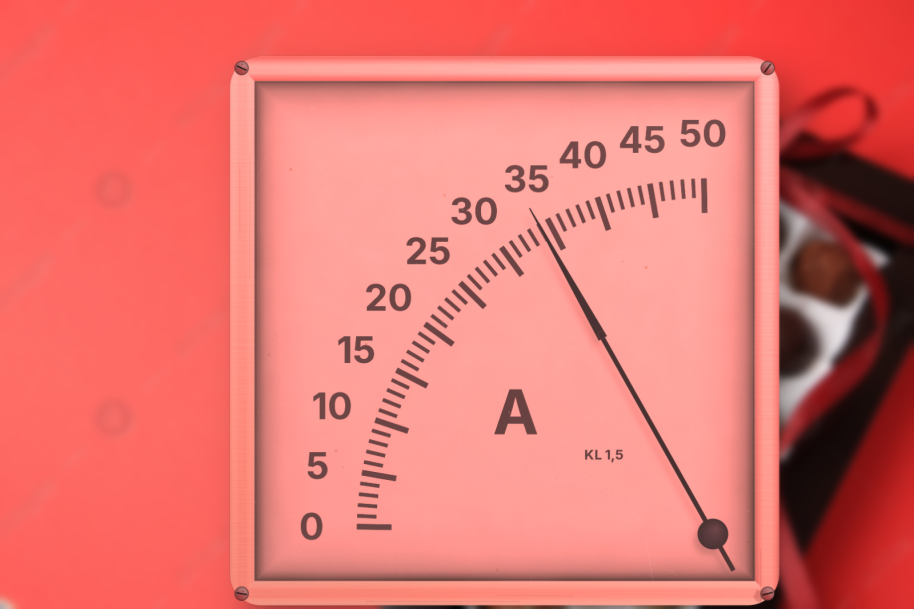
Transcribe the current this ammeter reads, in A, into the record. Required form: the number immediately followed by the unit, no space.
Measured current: 34A
